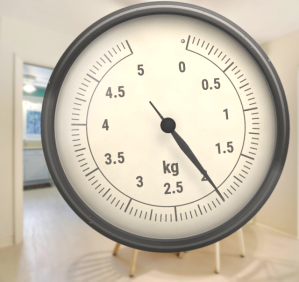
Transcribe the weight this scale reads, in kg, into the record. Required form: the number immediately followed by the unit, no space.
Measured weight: 2kg
